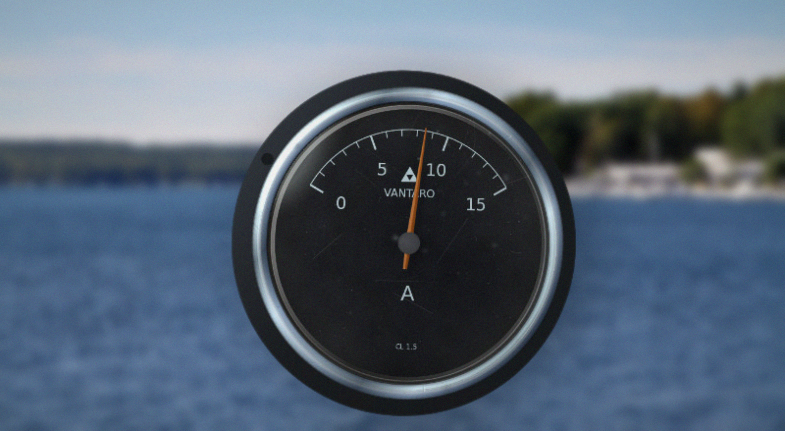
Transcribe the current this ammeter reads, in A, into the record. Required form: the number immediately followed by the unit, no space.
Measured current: 8.5A
